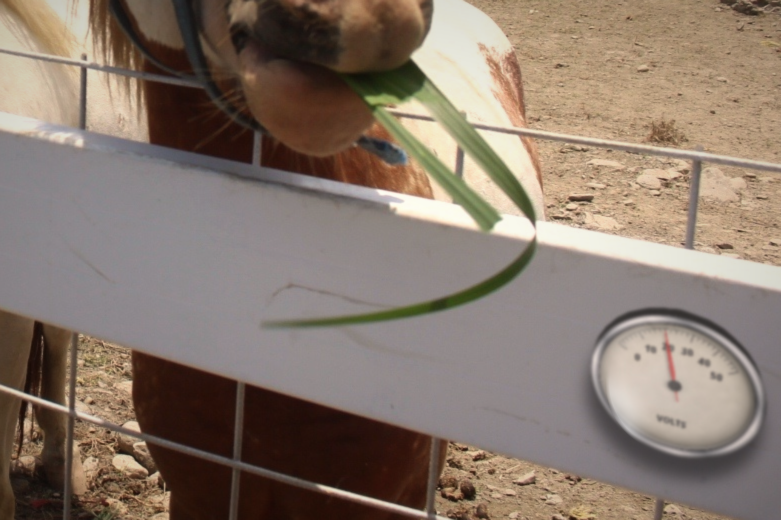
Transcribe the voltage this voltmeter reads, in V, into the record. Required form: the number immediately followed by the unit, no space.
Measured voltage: 20V
